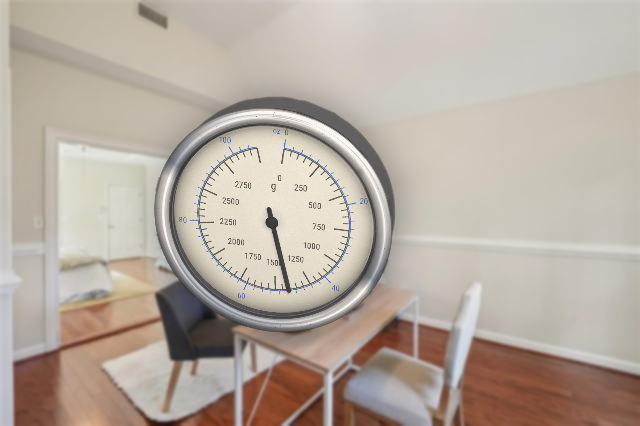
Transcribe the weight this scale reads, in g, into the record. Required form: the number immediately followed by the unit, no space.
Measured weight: 1400g
